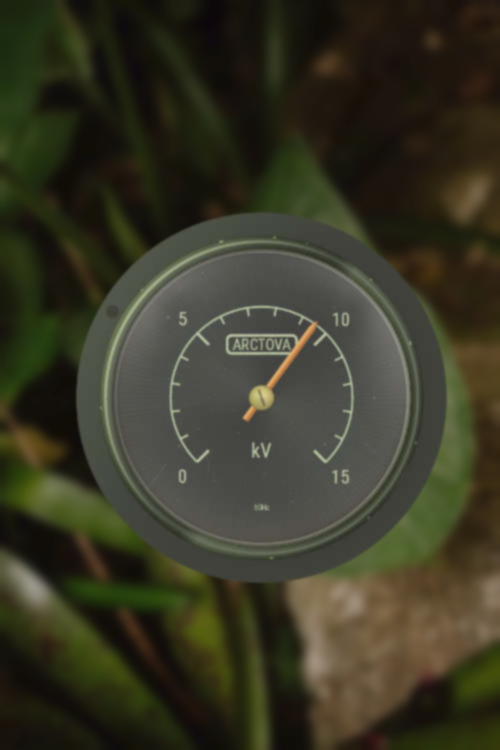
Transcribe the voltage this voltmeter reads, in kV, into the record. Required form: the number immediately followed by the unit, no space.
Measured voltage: 9.5kV
